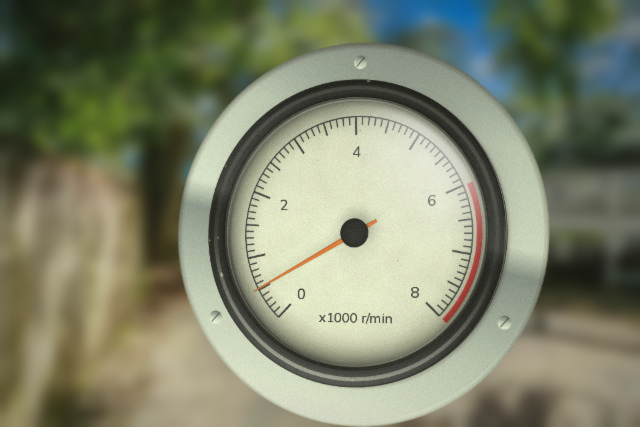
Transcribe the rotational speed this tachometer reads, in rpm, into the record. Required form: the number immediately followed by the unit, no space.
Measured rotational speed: 500rpm
